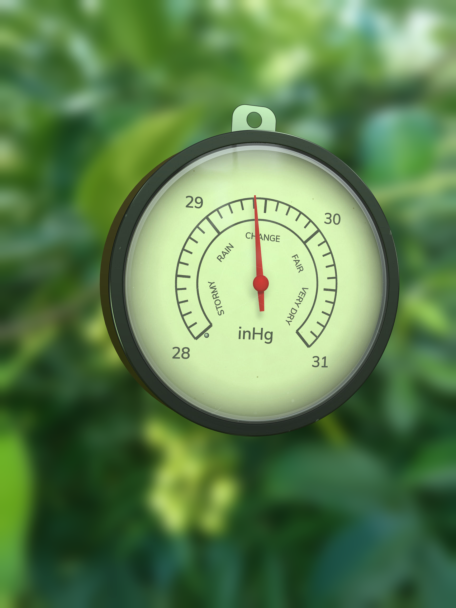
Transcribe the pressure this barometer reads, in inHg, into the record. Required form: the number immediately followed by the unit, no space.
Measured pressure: 29.4inHg
